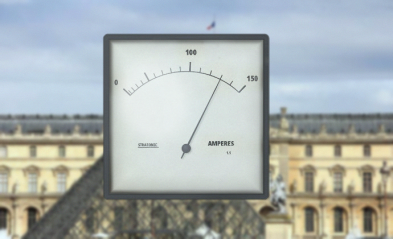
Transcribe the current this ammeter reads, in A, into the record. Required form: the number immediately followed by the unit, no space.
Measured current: 130A
